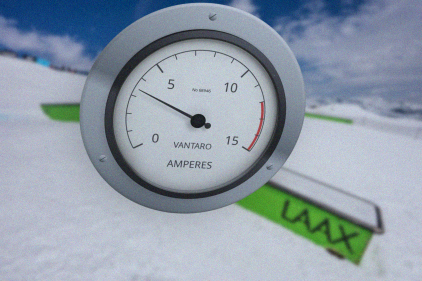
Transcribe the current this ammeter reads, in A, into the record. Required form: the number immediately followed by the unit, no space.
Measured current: 3.5A
